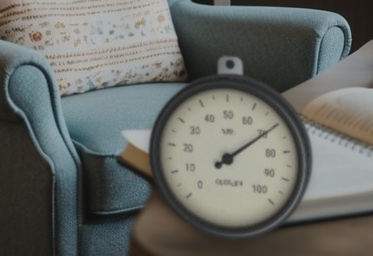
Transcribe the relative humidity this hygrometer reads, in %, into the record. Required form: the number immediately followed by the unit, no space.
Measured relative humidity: 70%
